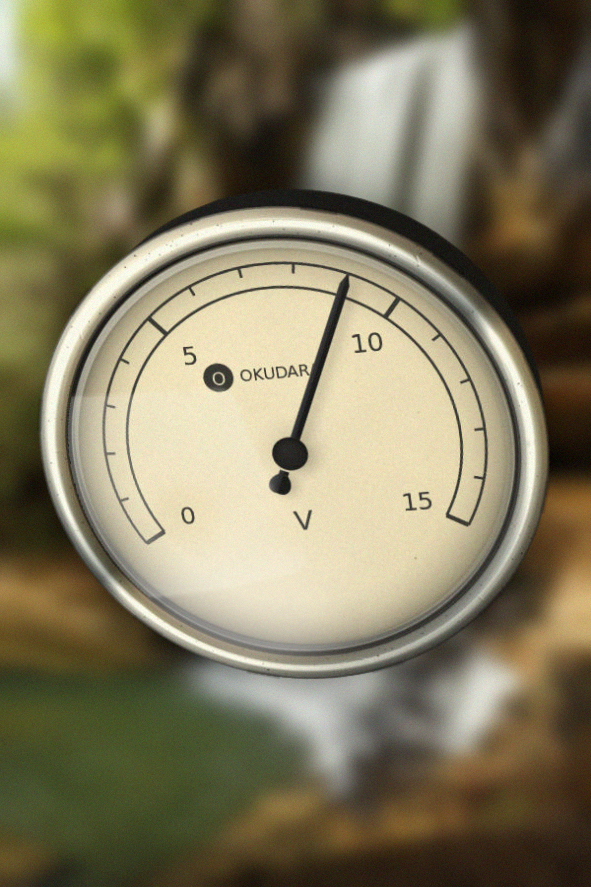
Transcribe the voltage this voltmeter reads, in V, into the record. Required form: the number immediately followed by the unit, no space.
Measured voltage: 9V
